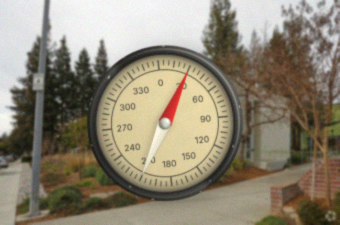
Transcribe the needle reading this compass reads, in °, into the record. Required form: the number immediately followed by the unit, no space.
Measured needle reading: 30°
